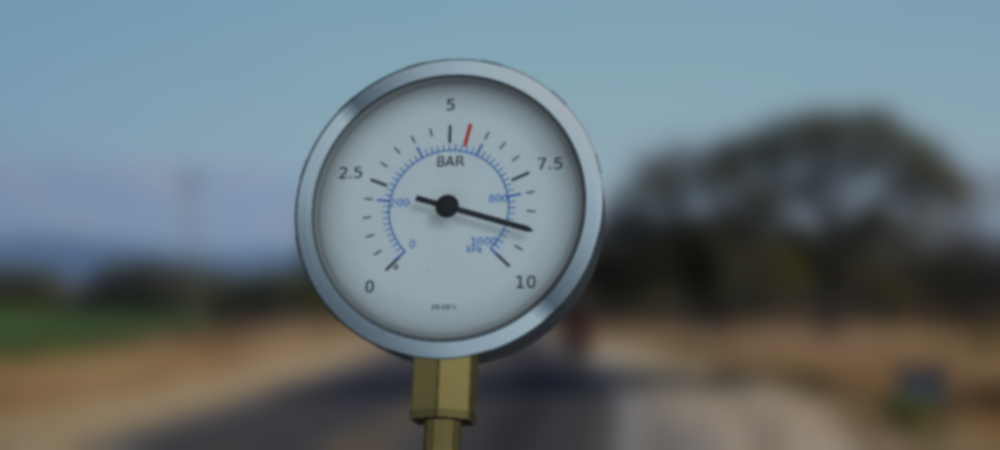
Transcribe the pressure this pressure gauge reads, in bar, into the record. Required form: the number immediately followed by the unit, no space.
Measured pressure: 9bar
